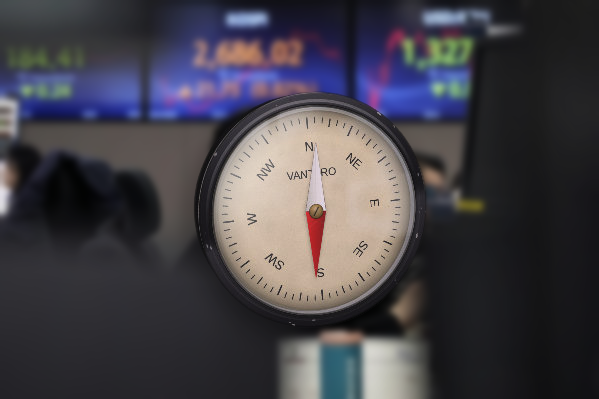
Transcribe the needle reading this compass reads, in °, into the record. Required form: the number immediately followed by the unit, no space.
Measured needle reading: 185°
